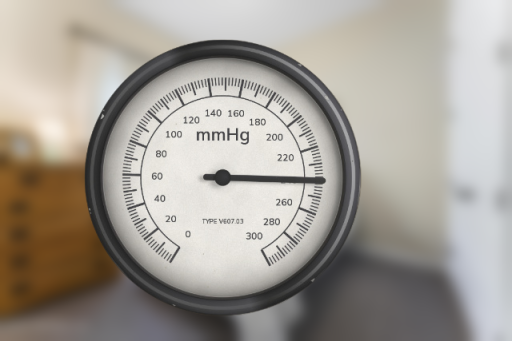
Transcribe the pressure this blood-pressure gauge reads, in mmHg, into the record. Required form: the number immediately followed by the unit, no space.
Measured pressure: 240mmHg
